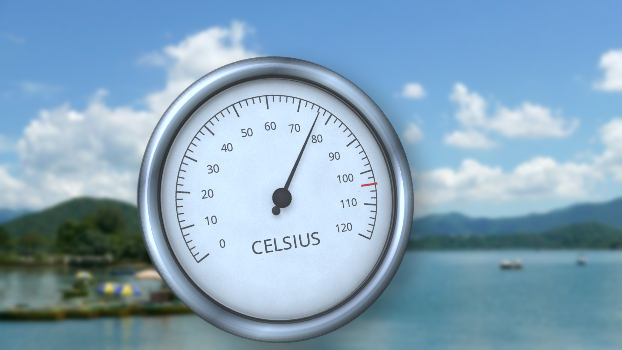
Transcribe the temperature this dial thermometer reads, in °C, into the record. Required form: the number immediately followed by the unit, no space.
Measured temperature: 76°C
